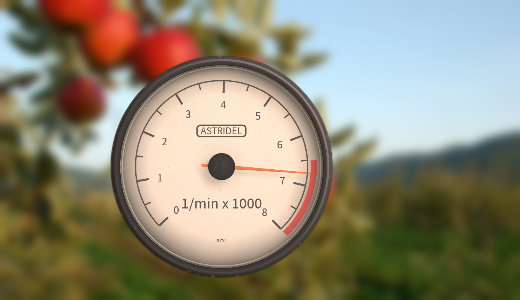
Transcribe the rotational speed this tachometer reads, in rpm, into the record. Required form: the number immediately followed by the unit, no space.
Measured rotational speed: 6750rpm
